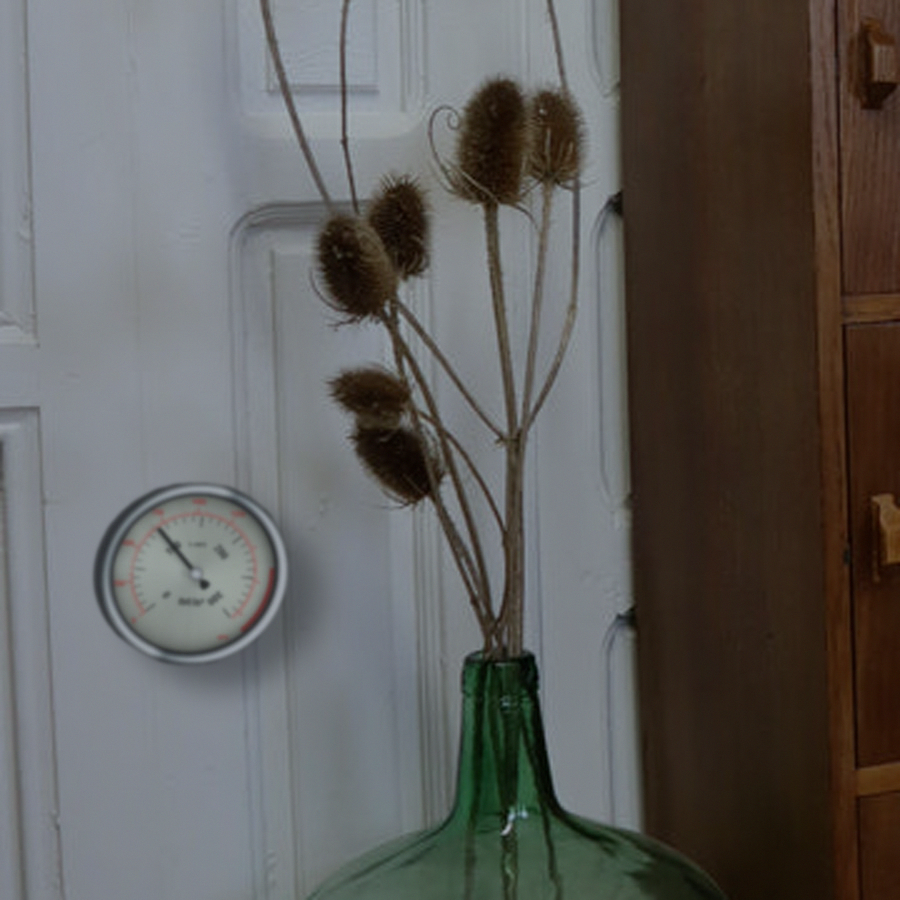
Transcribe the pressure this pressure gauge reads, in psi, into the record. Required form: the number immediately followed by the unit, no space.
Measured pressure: 100psi
